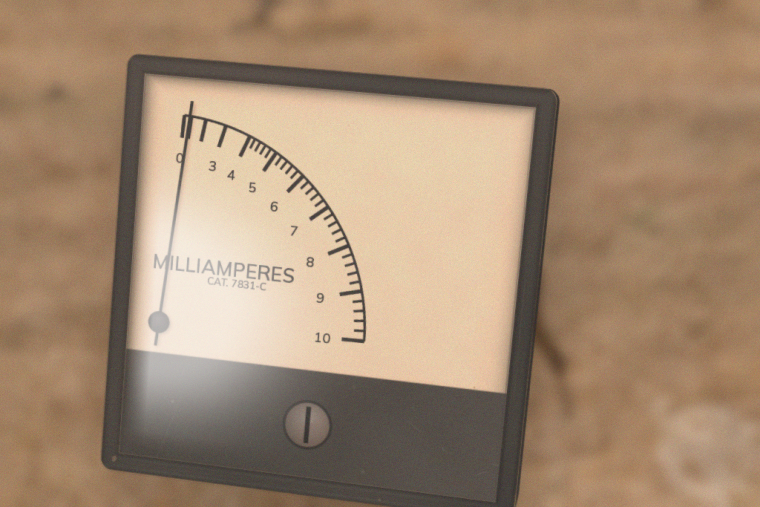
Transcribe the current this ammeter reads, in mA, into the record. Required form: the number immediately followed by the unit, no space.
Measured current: 1mA
